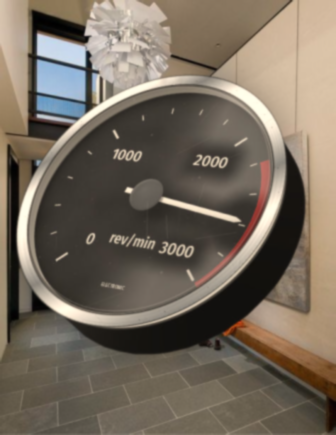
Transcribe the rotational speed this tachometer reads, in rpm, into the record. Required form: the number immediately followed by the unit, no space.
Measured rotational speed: 2600rpm
